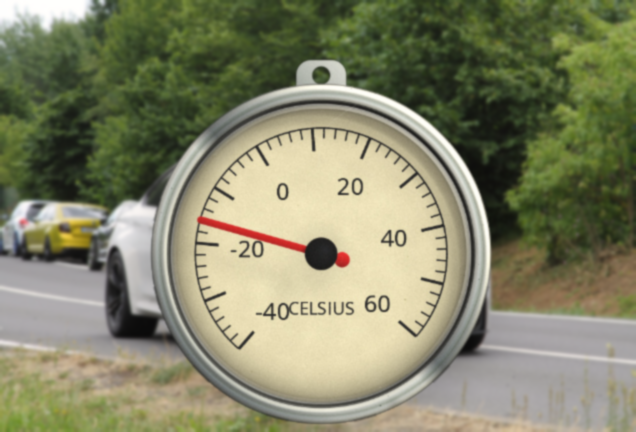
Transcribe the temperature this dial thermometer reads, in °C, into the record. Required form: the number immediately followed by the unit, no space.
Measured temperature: -16°C
